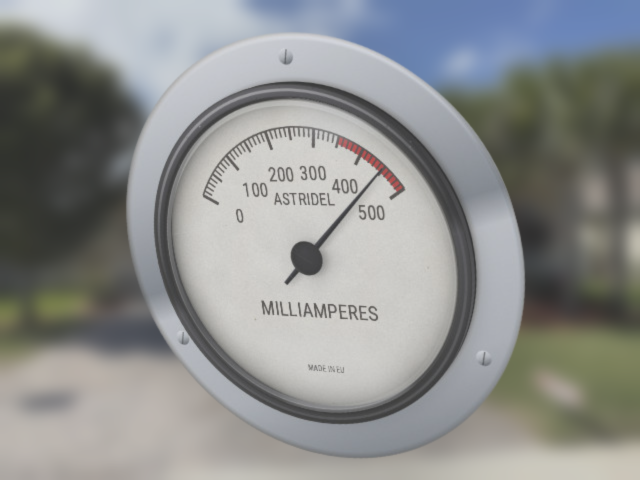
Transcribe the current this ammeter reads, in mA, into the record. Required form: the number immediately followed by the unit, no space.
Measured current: 450mA
